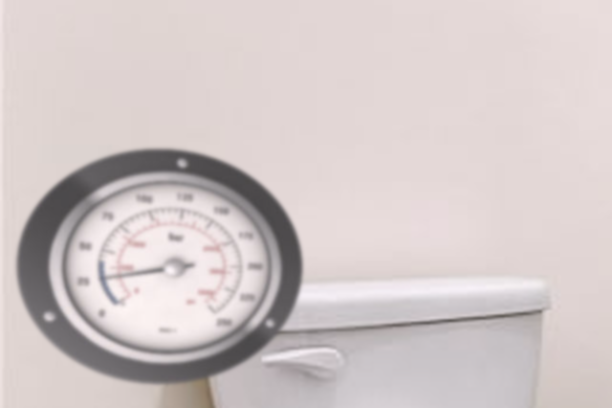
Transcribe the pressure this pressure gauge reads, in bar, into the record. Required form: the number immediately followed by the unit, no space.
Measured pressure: 25bar
